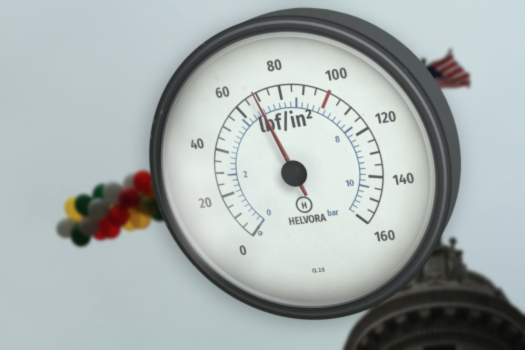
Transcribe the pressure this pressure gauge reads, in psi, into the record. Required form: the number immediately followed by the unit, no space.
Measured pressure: 70psi
